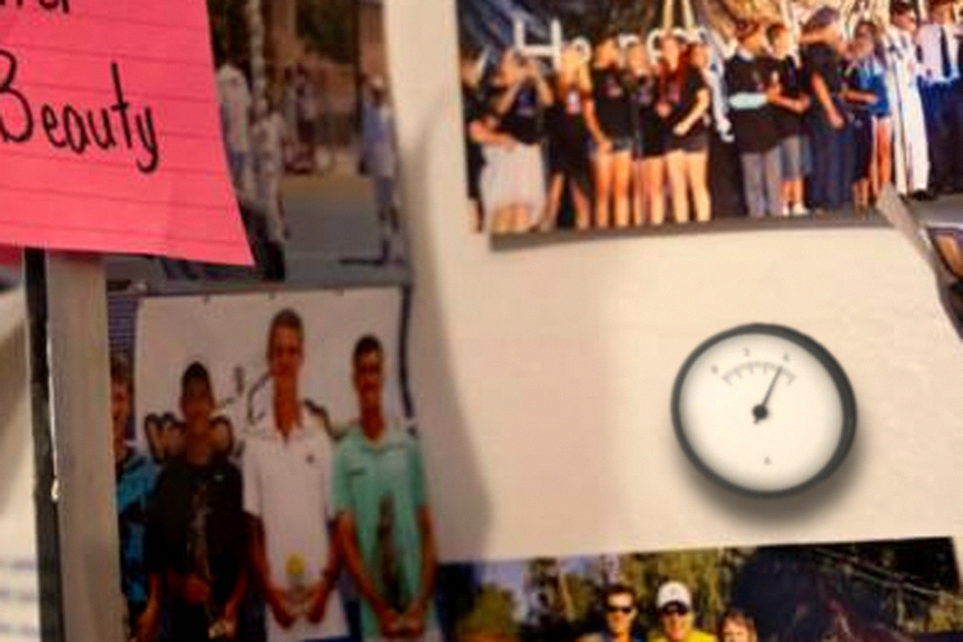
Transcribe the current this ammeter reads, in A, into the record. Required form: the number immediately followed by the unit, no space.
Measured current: 4A
